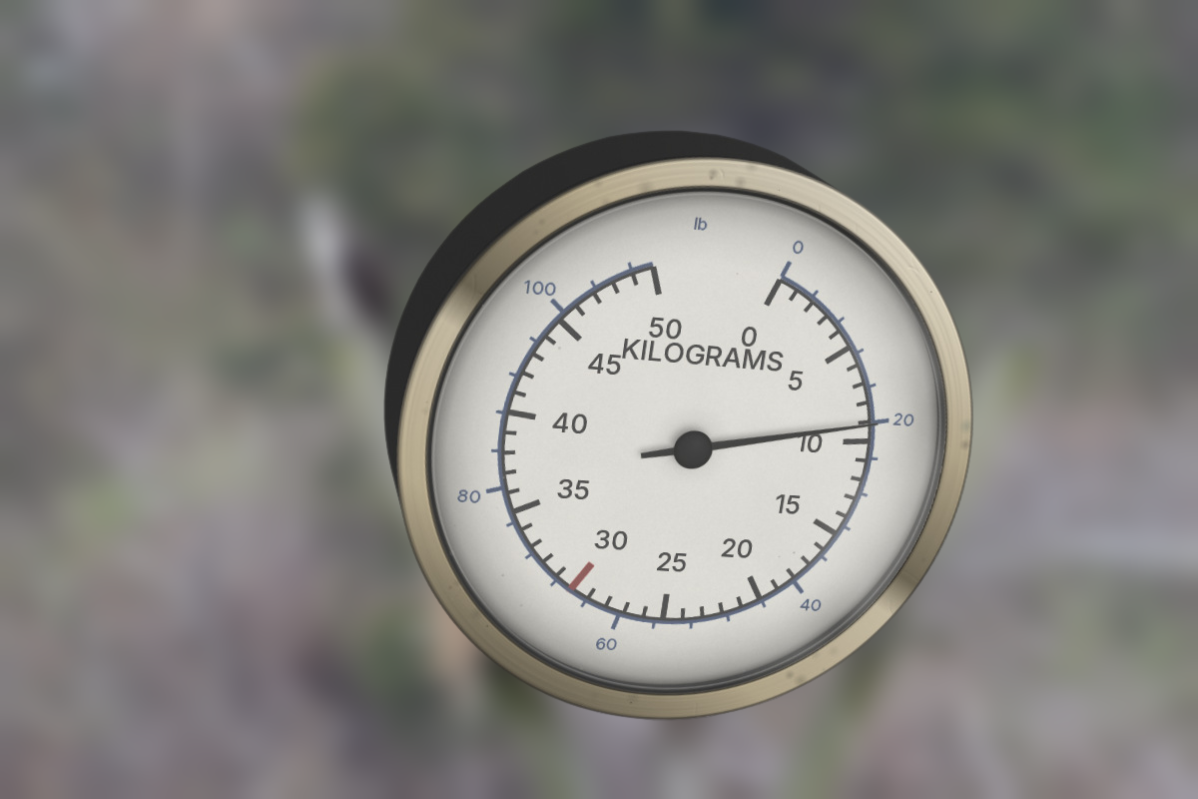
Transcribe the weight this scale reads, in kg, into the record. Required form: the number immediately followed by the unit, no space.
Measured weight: 9kg
